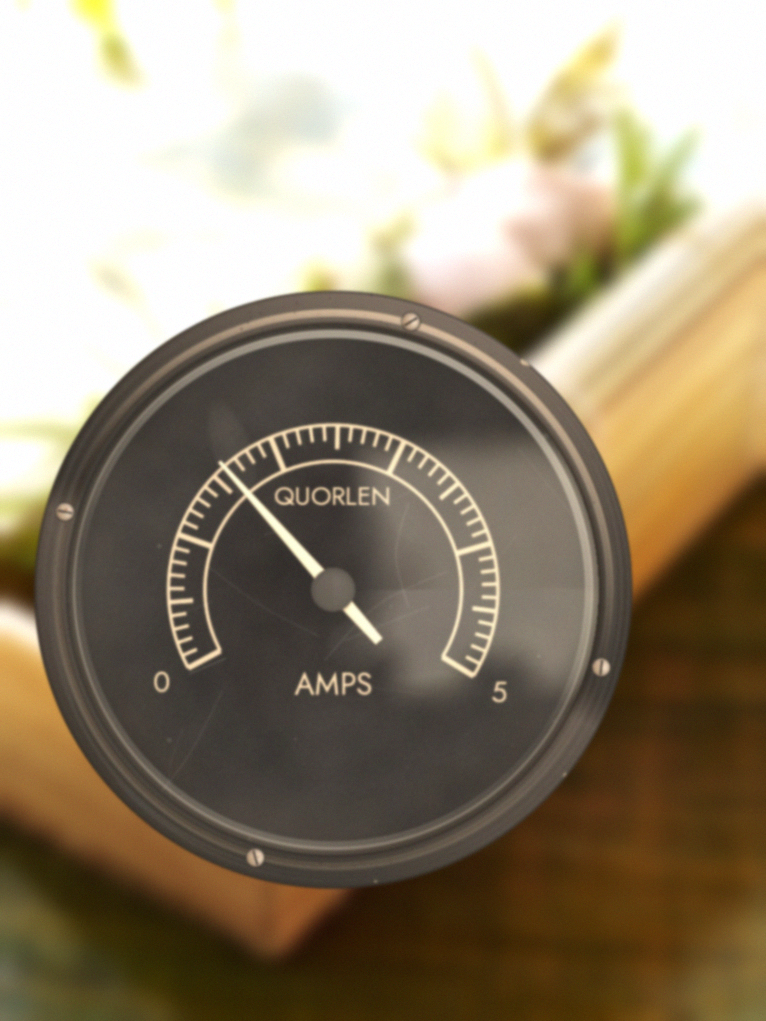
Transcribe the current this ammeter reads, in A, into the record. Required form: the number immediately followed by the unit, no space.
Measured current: 1.6A
